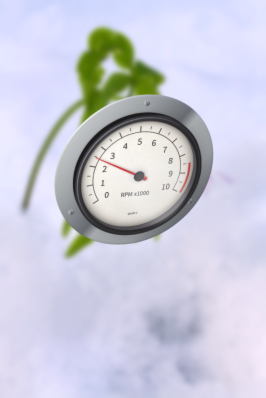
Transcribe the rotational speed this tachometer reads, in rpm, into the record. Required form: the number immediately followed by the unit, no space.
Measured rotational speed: 2500rpm
